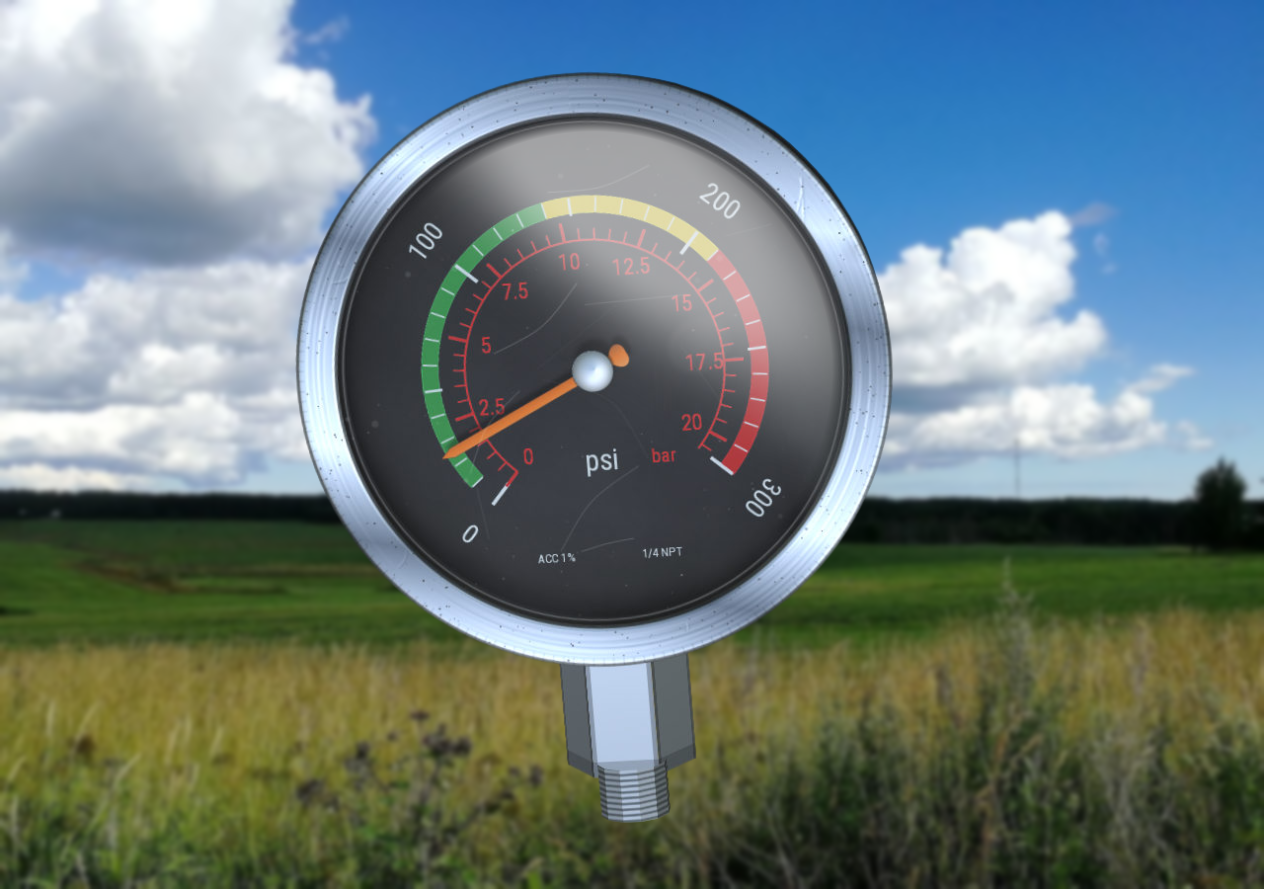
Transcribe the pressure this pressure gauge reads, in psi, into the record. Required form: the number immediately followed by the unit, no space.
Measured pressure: 25psi
